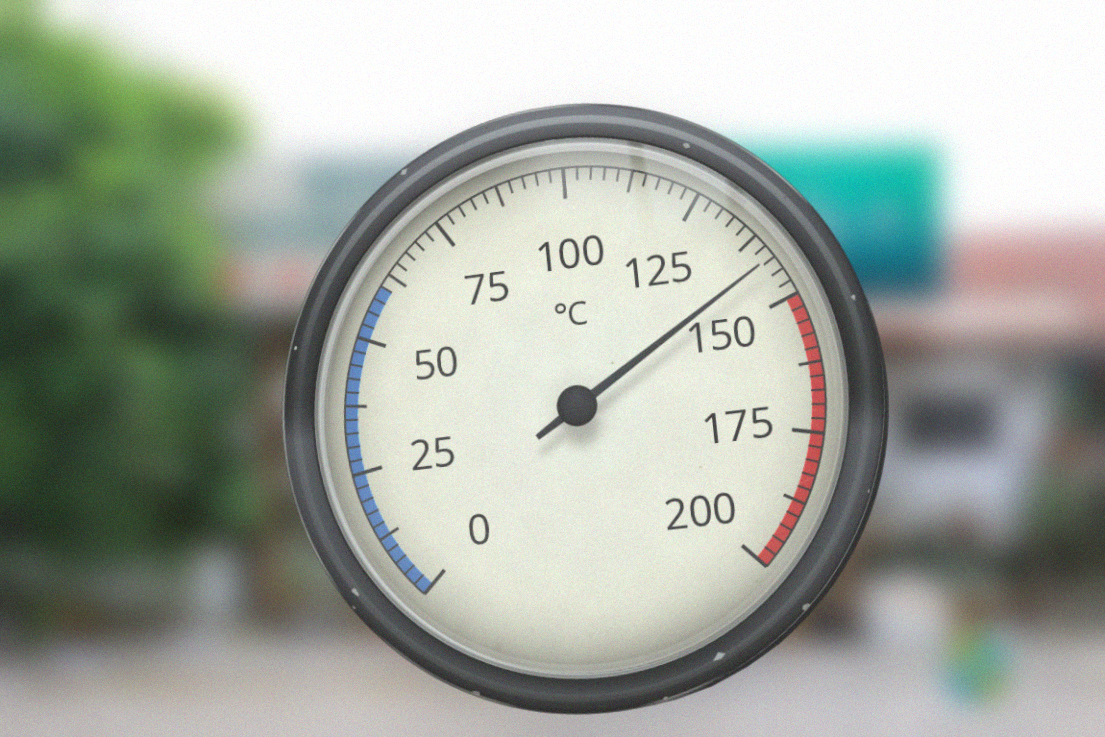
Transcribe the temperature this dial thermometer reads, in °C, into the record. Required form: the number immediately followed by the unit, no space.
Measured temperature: 142.5°C
